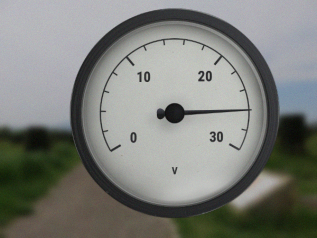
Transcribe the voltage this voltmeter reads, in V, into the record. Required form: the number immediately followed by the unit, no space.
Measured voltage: 26V
